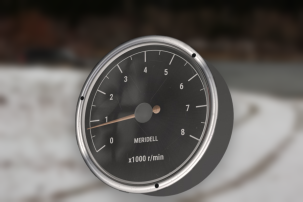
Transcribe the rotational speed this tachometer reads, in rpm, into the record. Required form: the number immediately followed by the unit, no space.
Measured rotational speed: 750rpm
